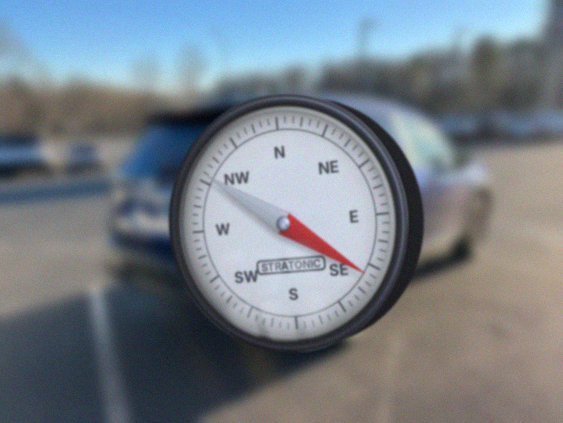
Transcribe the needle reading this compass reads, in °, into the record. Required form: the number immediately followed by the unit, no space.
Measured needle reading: 125°
